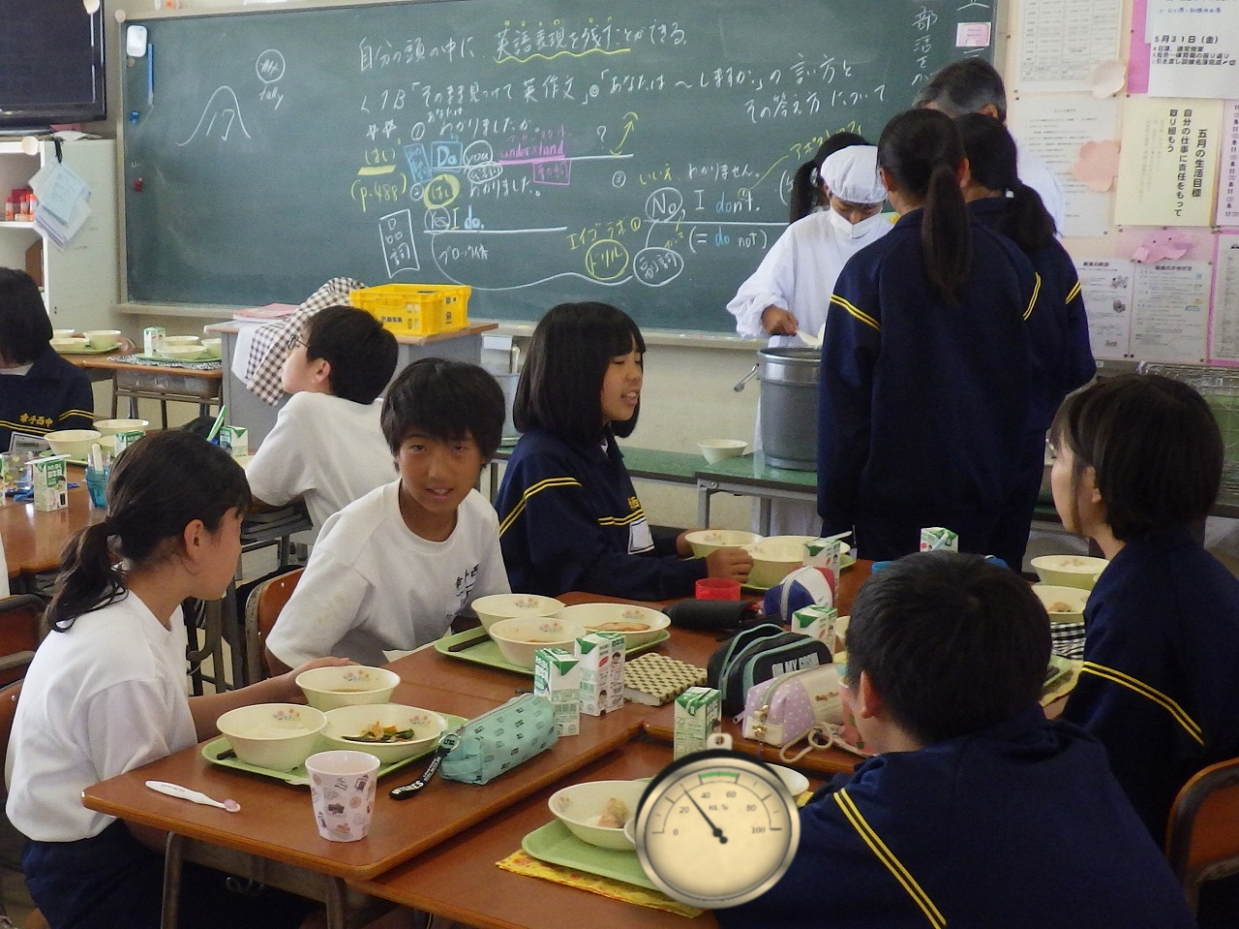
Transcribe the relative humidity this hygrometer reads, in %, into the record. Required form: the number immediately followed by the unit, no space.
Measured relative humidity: 30%
